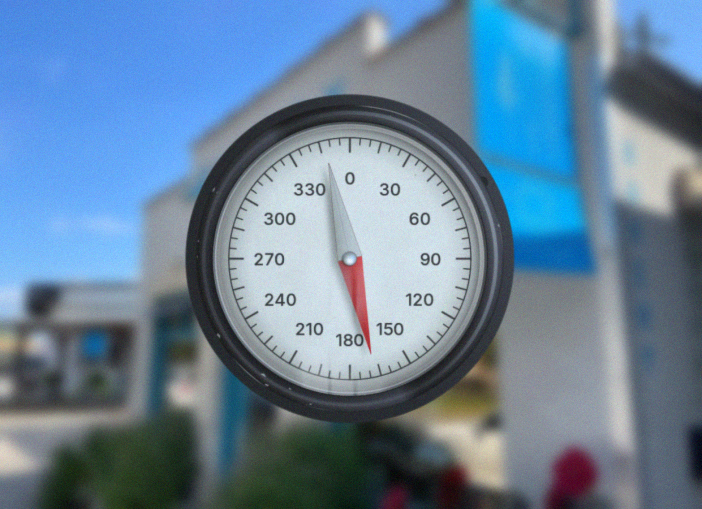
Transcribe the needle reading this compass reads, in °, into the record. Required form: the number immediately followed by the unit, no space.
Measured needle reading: 167.5°
